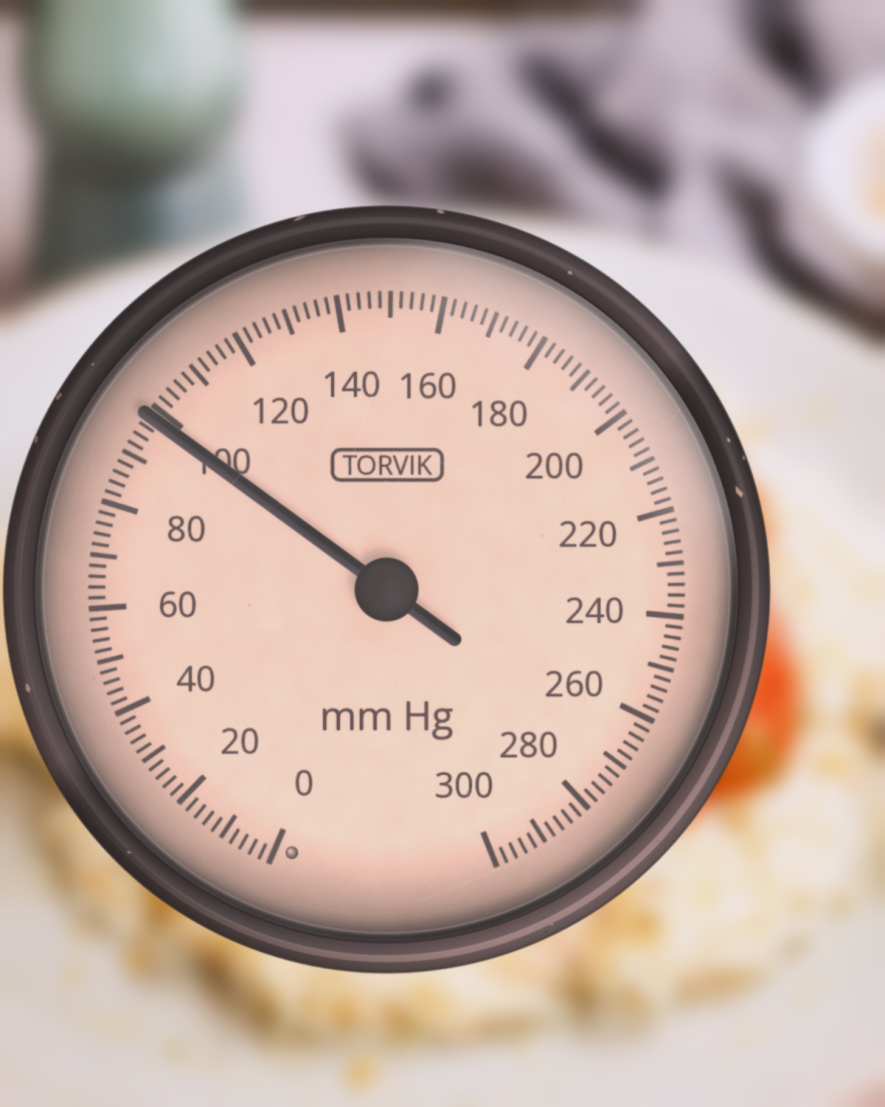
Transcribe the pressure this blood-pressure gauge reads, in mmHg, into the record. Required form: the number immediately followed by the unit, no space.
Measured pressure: 98mmHg
